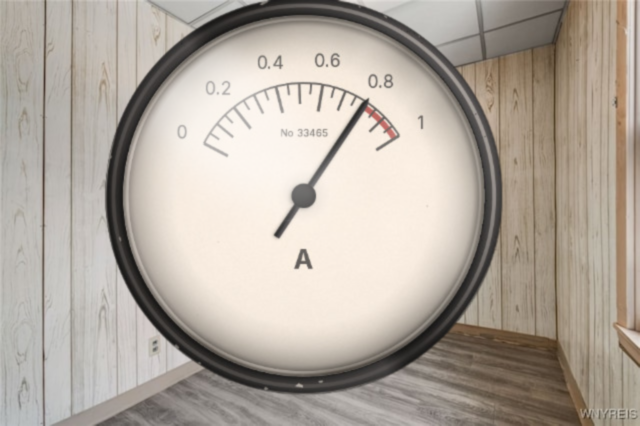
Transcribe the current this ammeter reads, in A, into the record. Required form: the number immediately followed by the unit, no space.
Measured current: 0.8A
